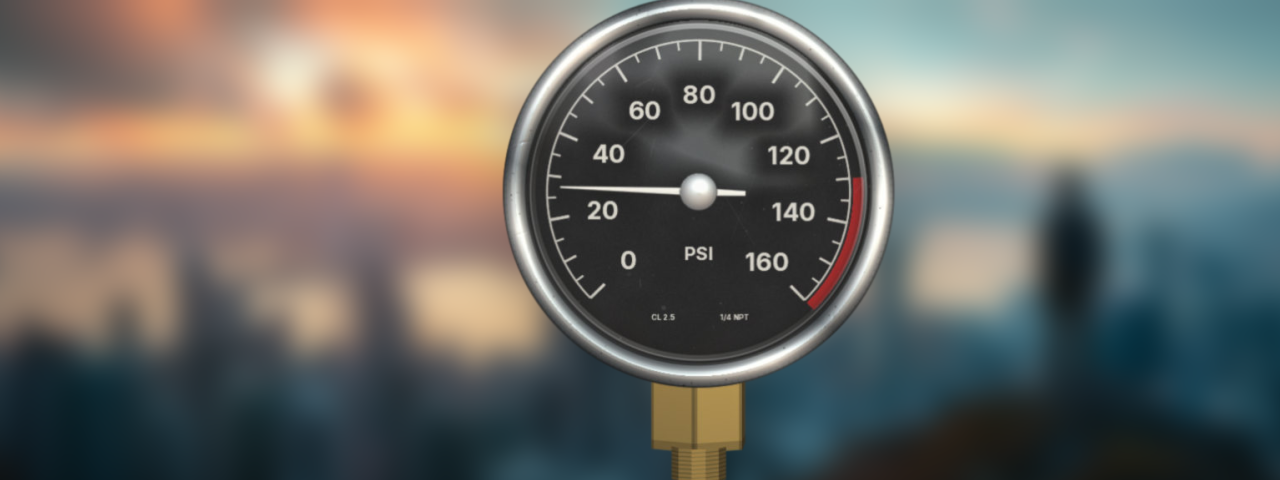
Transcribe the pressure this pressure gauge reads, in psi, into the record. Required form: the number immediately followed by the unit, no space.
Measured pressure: 27.5psi
